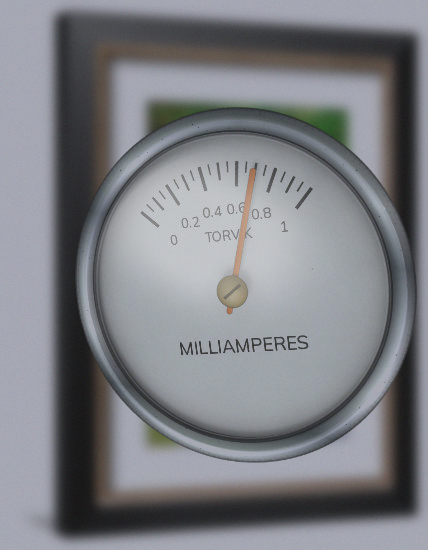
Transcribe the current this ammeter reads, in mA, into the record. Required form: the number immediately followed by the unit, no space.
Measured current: 0.7mA
